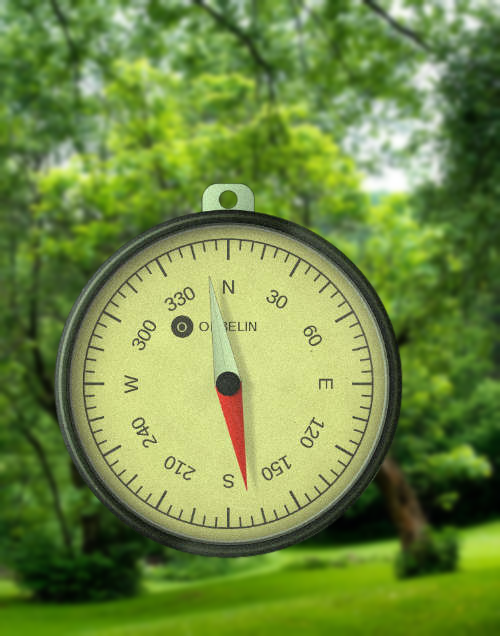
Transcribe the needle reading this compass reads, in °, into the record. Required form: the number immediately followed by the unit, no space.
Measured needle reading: 170°
